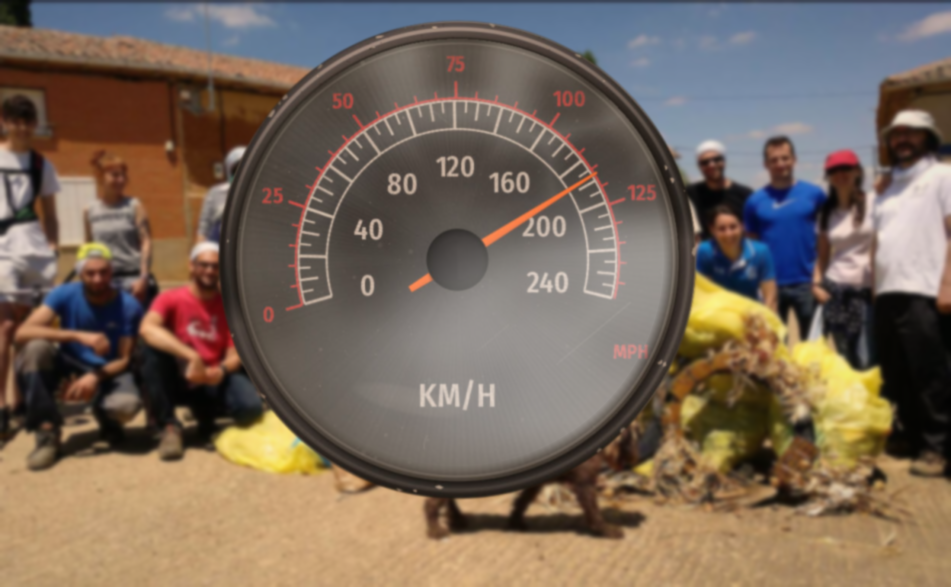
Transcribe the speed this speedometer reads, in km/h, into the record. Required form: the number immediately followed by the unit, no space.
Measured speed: 187.5km/h
